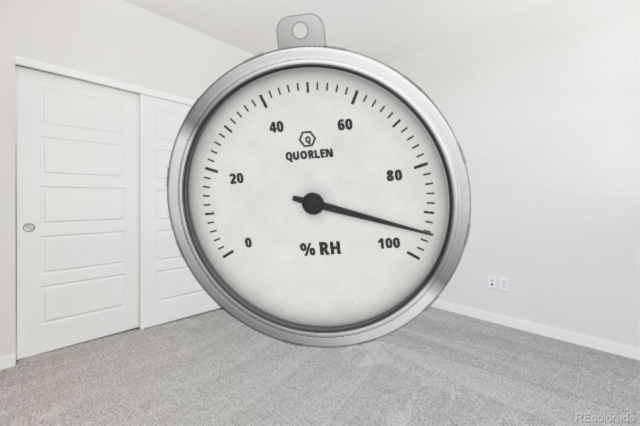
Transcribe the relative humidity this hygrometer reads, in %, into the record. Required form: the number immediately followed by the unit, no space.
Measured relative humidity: 94%
